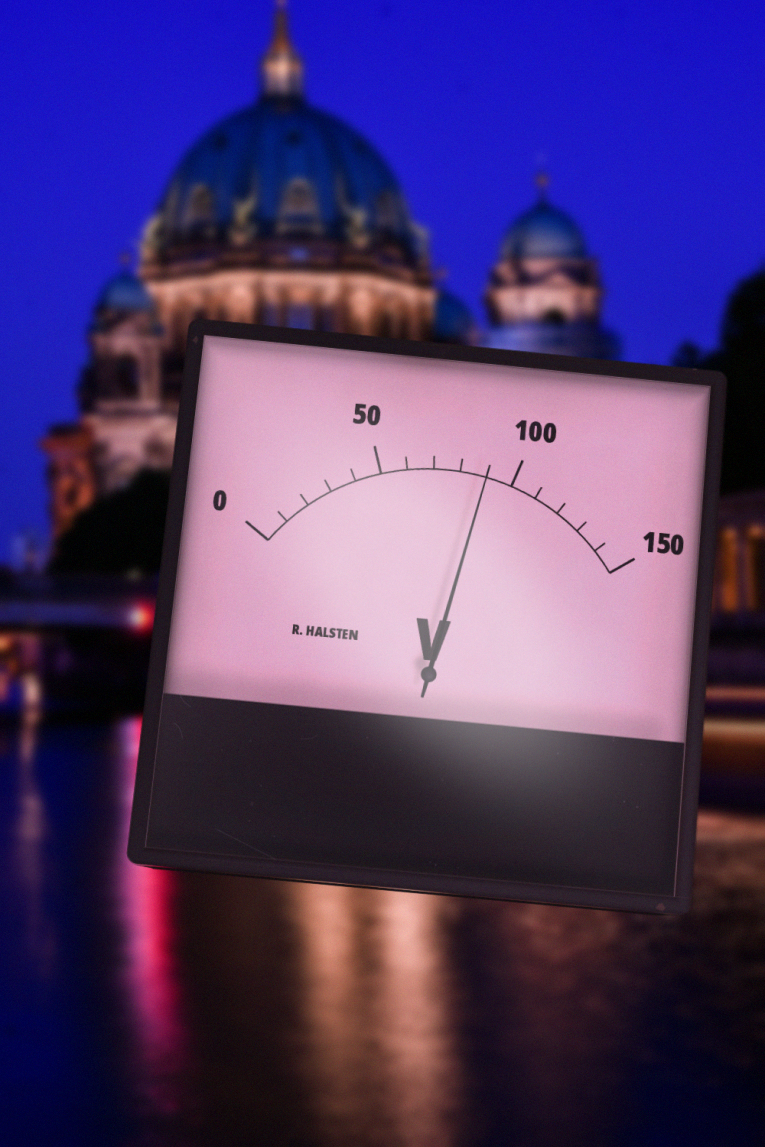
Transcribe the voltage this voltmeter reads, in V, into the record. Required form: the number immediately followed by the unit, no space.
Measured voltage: 90V
